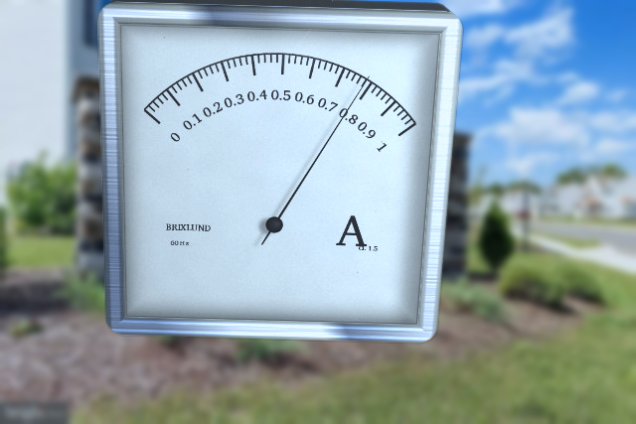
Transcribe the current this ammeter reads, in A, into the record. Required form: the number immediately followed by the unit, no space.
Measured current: 0.78A
